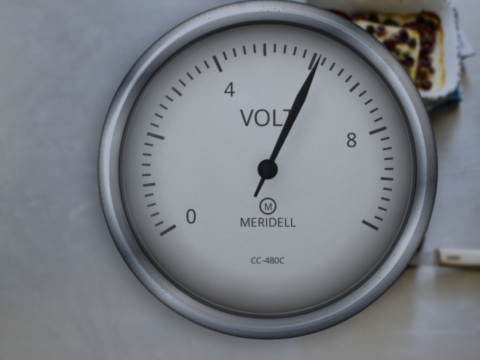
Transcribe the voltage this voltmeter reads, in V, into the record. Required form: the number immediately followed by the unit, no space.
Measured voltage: 6.1V
